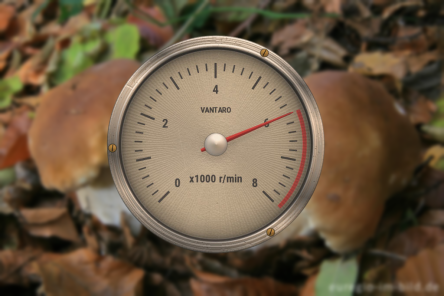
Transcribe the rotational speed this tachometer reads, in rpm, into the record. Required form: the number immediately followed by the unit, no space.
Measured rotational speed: 6000rpm
